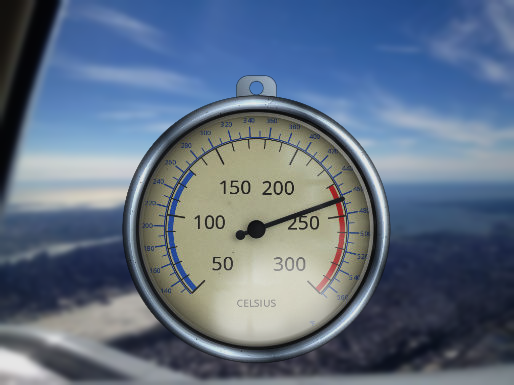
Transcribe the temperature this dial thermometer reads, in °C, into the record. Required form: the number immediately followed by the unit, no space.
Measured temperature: 240°C
